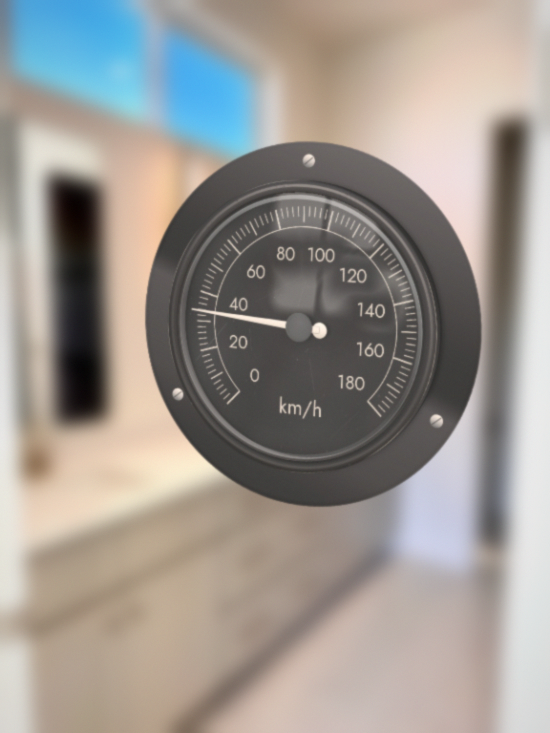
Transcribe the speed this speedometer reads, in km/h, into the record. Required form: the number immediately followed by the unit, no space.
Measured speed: 34km/h
